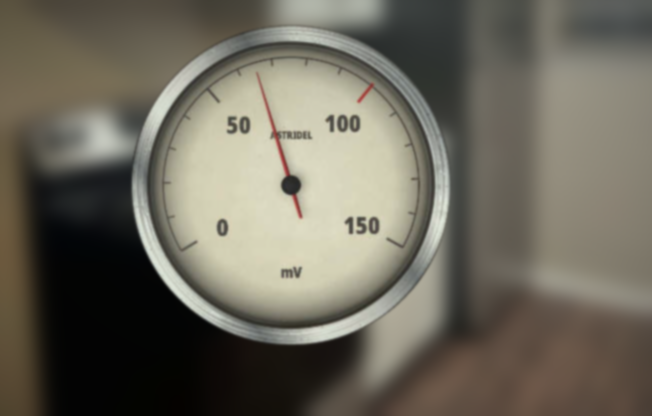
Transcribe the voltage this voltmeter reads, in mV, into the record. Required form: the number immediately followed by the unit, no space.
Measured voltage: 65mV
